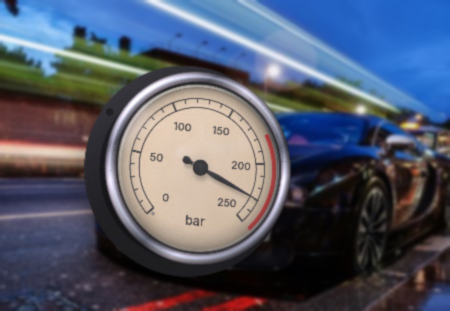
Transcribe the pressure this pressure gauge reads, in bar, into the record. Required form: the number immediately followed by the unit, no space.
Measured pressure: 230bar
